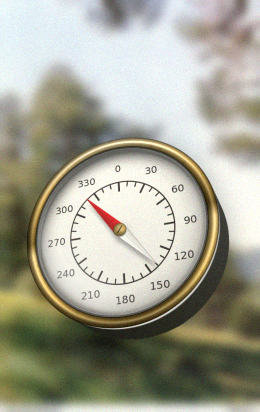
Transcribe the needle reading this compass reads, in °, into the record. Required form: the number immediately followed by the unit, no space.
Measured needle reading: 320°
